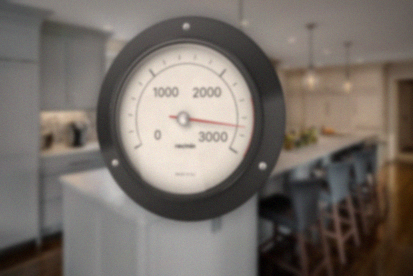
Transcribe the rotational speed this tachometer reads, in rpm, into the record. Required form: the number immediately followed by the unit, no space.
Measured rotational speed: 2700rpm
